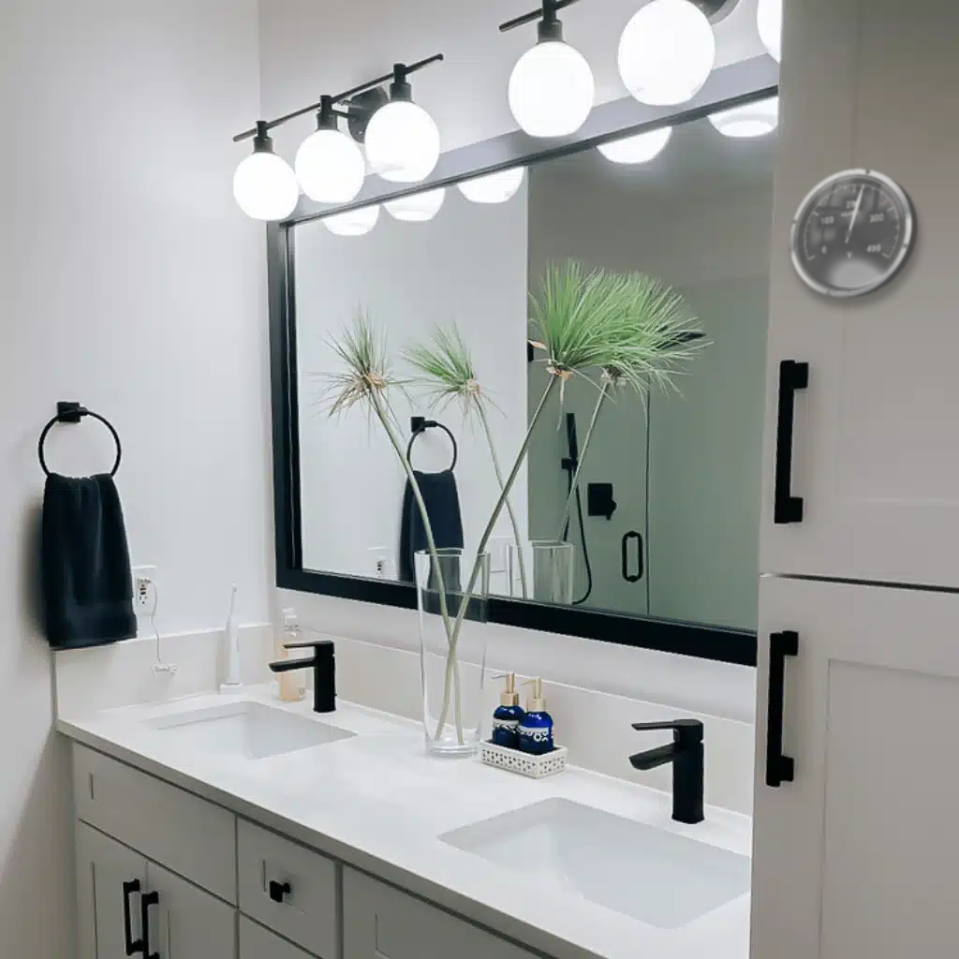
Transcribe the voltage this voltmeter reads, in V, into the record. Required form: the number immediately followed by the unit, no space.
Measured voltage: 220V
